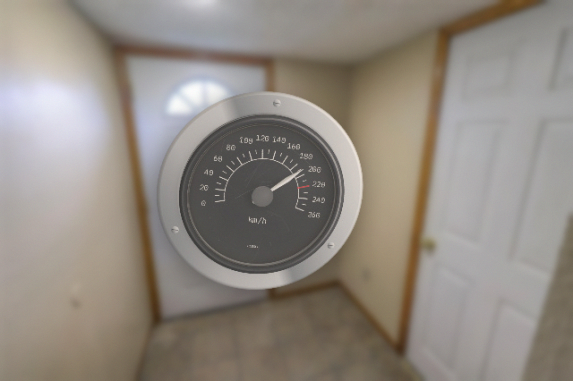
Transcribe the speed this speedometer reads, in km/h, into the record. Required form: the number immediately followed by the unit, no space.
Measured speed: 190km/h
